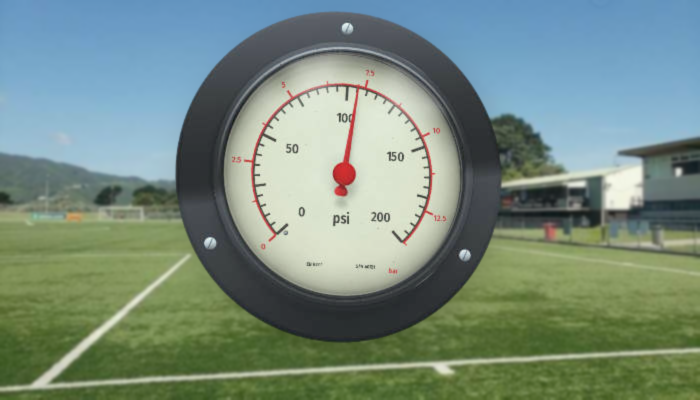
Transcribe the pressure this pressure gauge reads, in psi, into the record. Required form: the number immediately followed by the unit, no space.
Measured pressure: 105psi
